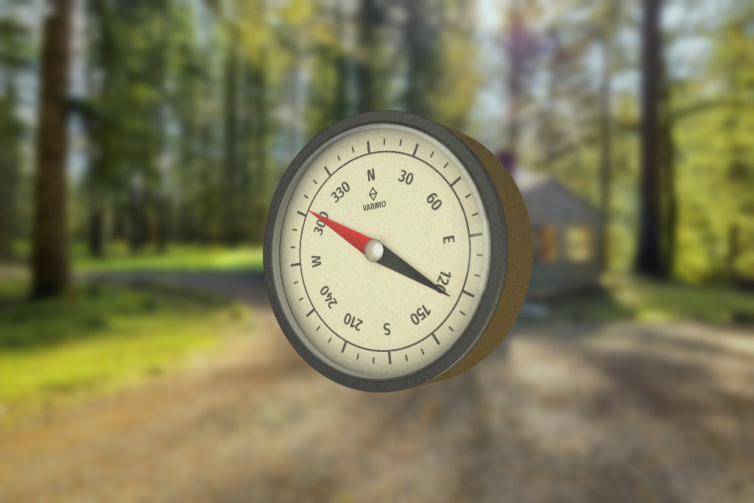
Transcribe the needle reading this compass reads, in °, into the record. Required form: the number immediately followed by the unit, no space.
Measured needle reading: 305°
